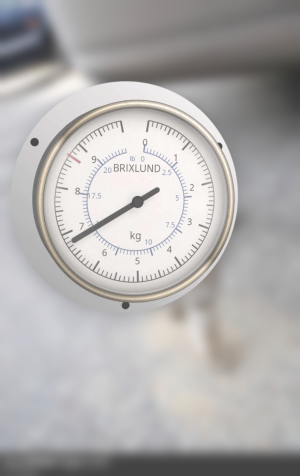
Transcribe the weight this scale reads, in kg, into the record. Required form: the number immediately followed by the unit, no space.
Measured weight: 6.8kg
